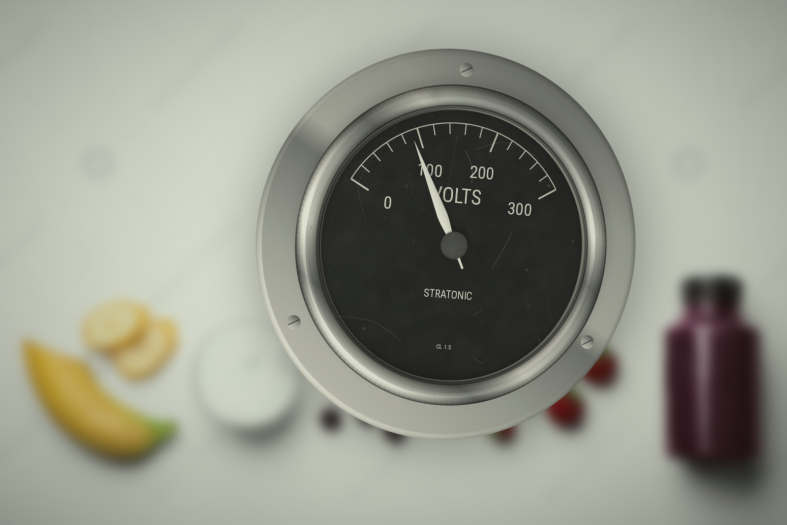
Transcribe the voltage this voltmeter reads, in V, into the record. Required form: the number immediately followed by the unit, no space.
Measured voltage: 90V
